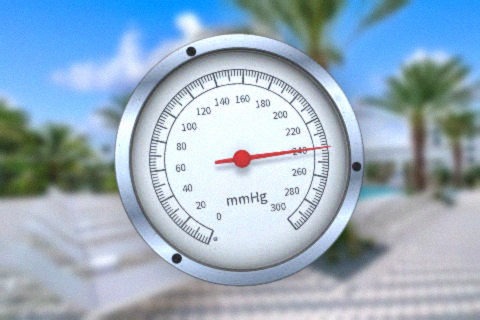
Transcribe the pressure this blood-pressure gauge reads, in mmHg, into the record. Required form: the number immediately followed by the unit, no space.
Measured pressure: 240mmHg
